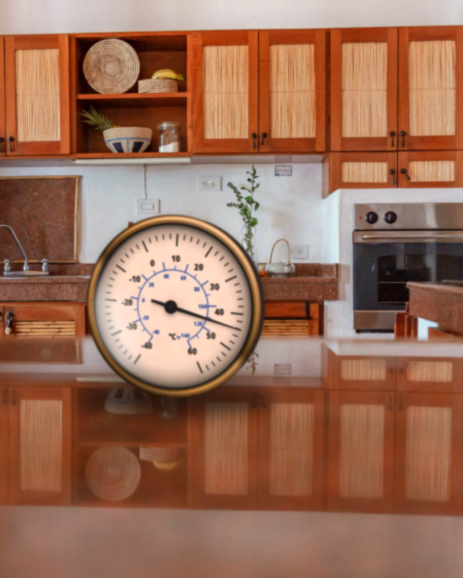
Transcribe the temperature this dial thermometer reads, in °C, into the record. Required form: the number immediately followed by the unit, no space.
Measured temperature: 44°C
